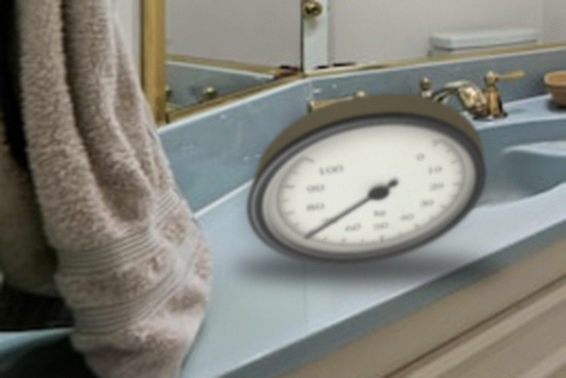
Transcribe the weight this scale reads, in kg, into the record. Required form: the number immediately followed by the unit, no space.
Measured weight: 70kg
